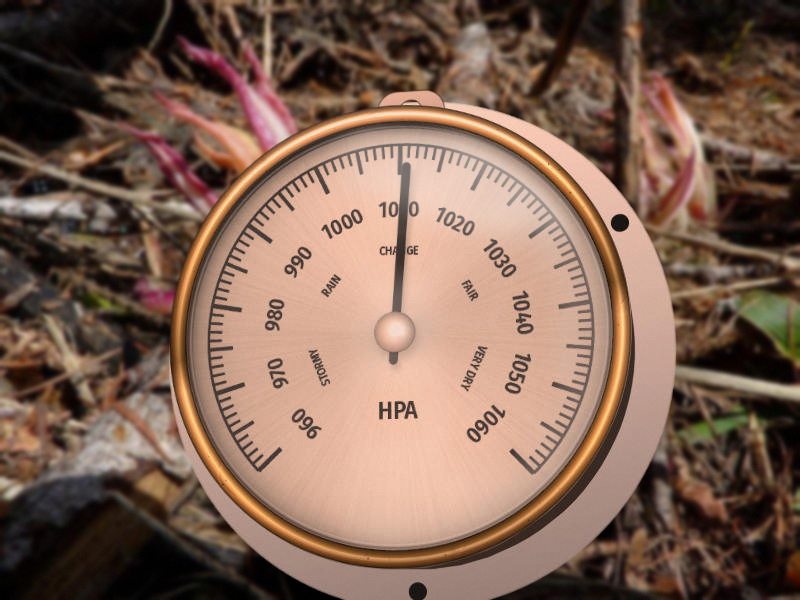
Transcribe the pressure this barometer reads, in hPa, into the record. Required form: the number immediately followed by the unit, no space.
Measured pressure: 1011hPa
